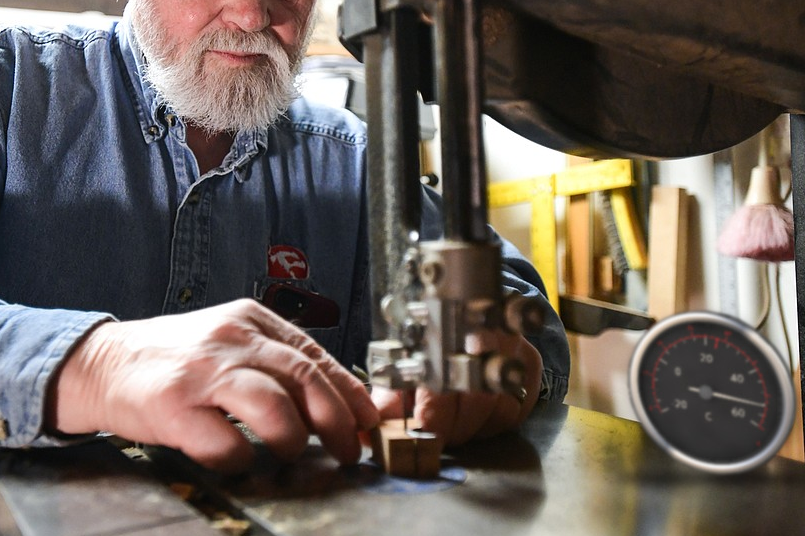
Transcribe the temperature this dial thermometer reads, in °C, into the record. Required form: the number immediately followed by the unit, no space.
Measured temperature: 52°C
